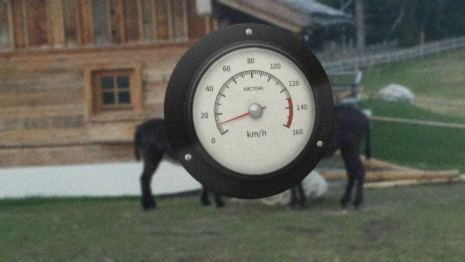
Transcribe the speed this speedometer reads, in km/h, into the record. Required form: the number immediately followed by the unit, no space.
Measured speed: 10km/h
